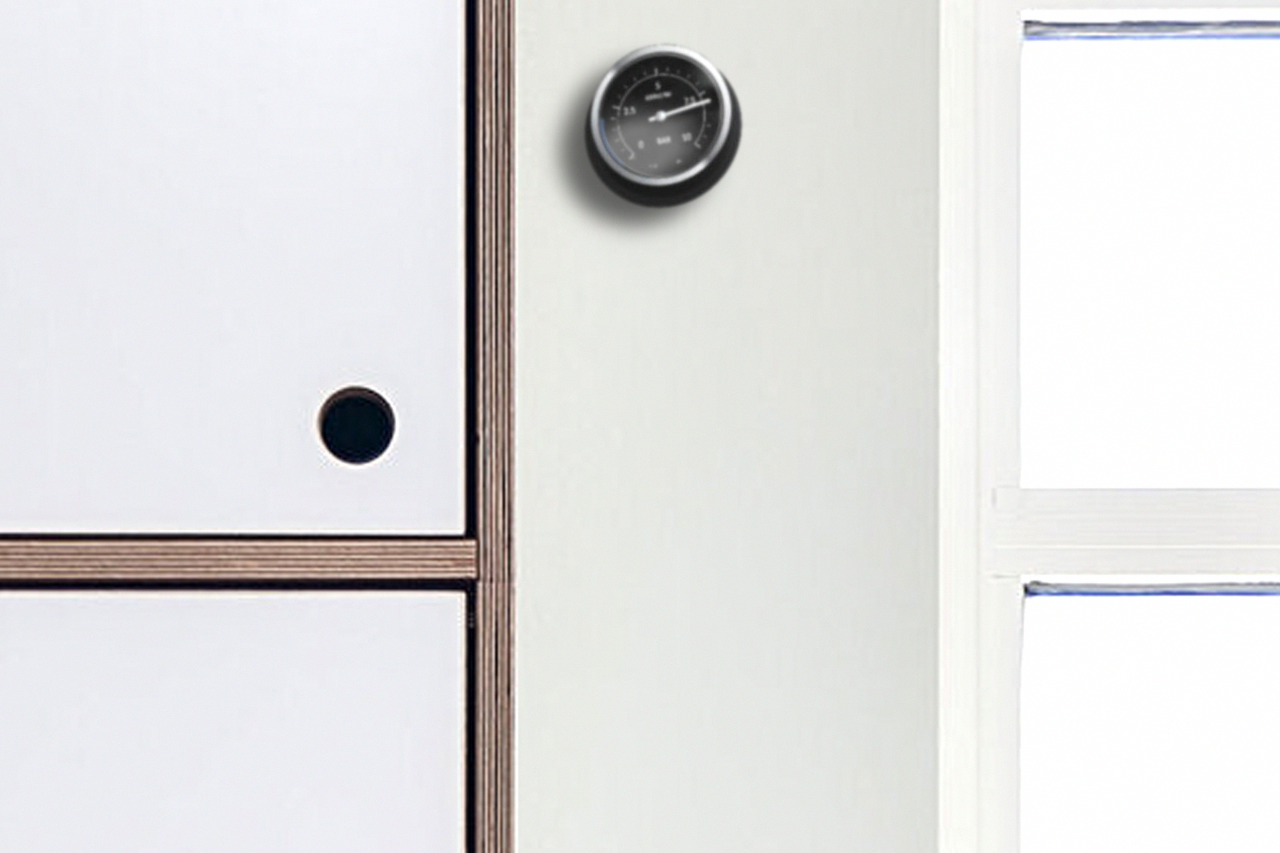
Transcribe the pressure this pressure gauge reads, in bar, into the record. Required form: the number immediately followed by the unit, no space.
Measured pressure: 8bar
